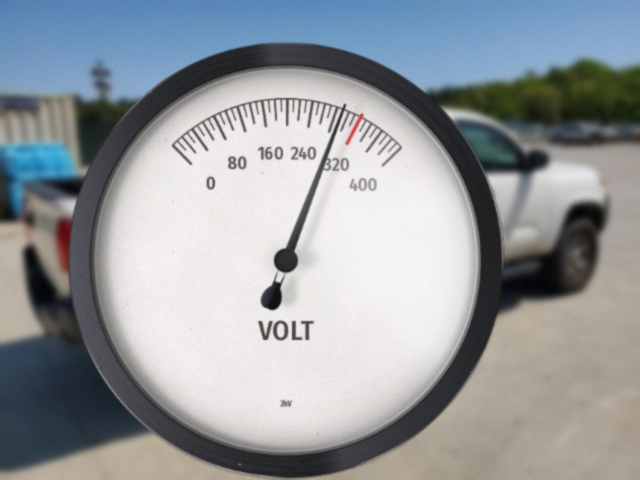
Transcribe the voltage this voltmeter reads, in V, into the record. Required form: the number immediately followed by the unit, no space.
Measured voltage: 290V
